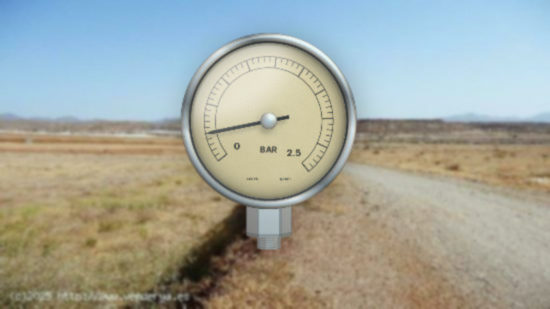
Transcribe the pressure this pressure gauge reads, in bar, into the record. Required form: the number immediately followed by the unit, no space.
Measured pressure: 0.25bar
